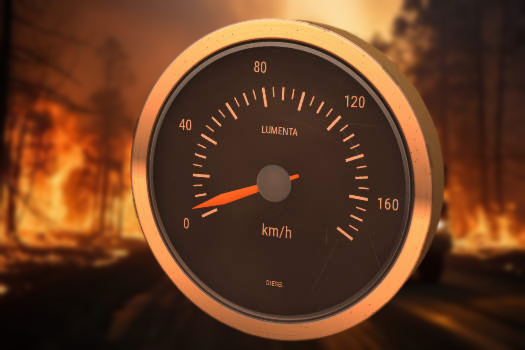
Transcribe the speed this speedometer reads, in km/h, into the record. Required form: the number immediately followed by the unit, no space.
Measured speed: 5km/h
